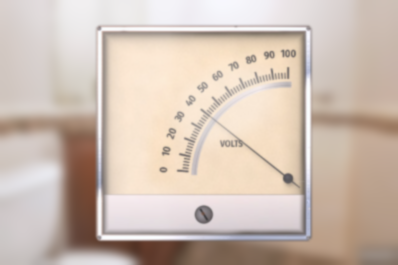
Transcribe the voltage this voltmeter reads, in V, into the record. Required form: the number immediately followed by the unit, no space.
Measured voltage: 40V
